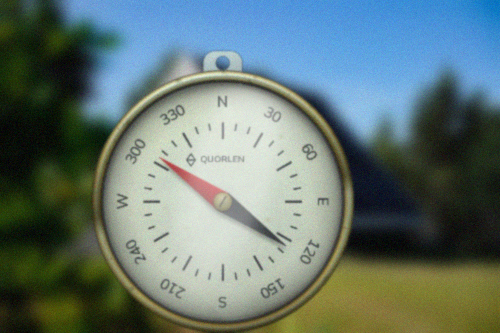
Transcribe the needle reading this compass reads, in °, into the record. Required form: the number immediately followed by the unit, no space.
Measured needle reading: 305°
